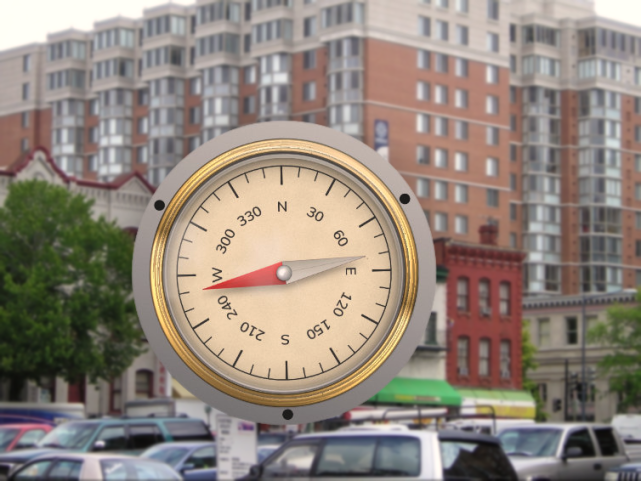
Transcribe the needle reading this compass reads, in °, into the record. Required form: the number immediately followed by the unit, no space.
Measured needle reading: 260°
